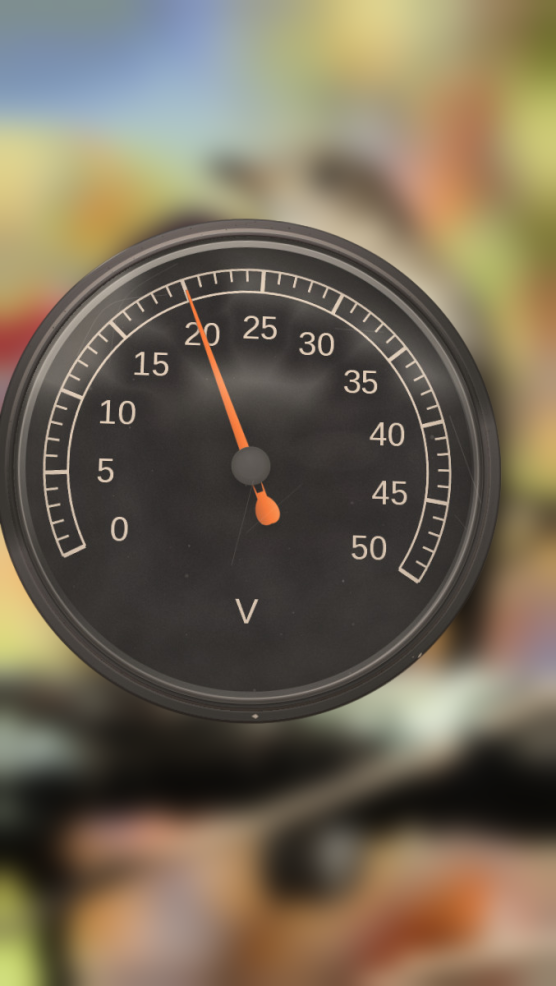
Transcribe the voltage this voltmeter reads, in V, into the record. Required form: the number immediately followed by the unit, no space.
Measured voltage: 20V
